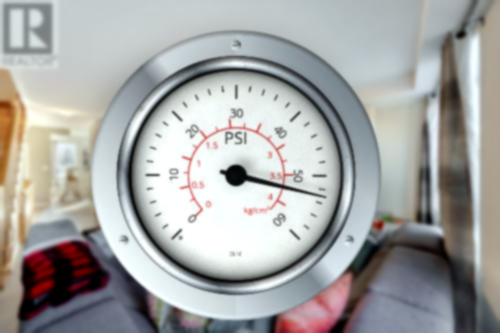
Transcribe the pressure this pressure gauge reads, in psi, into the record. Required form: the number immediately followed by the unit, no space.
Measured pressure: 53psi
